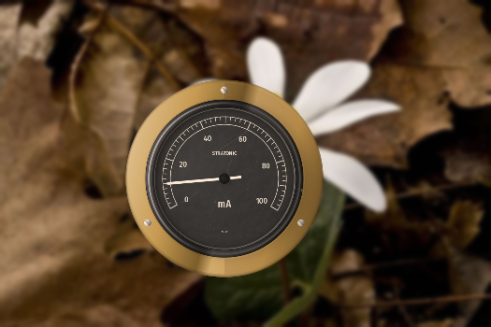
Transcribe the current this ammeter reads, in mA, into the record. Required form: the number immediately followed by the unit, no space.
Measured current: 10mA
